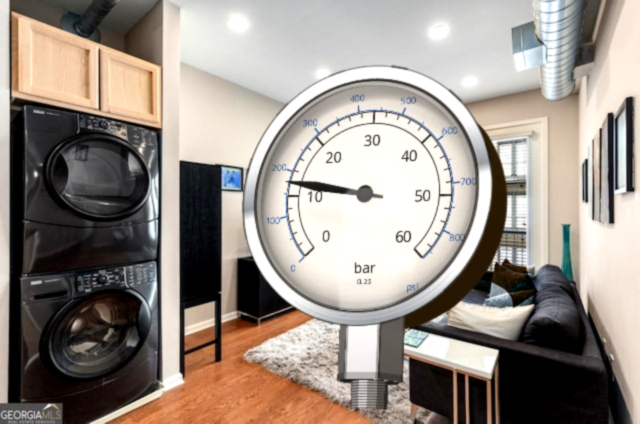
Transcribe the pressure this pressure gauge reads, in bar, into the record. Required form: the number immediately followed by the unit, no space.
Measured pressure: 12bar
